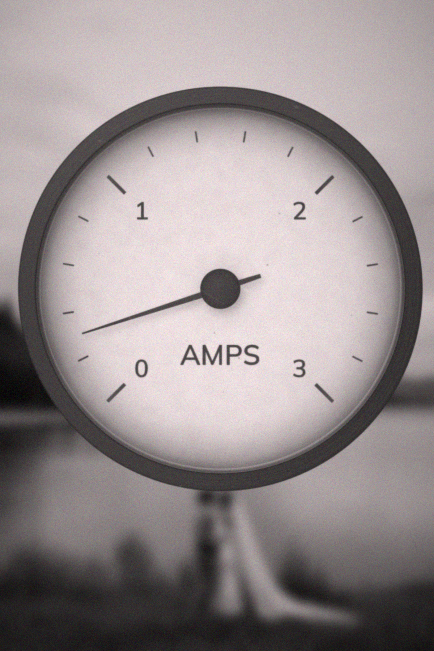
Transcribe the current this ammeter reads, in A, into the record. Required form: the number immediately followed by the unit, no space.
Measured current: 0.3A
